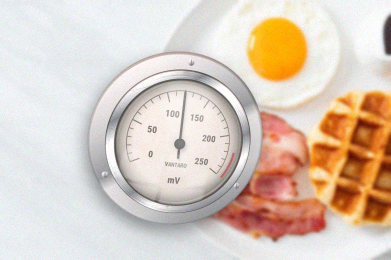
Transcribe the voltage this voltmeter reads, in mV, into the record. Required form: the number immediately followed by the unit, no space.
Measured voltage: 120mV
